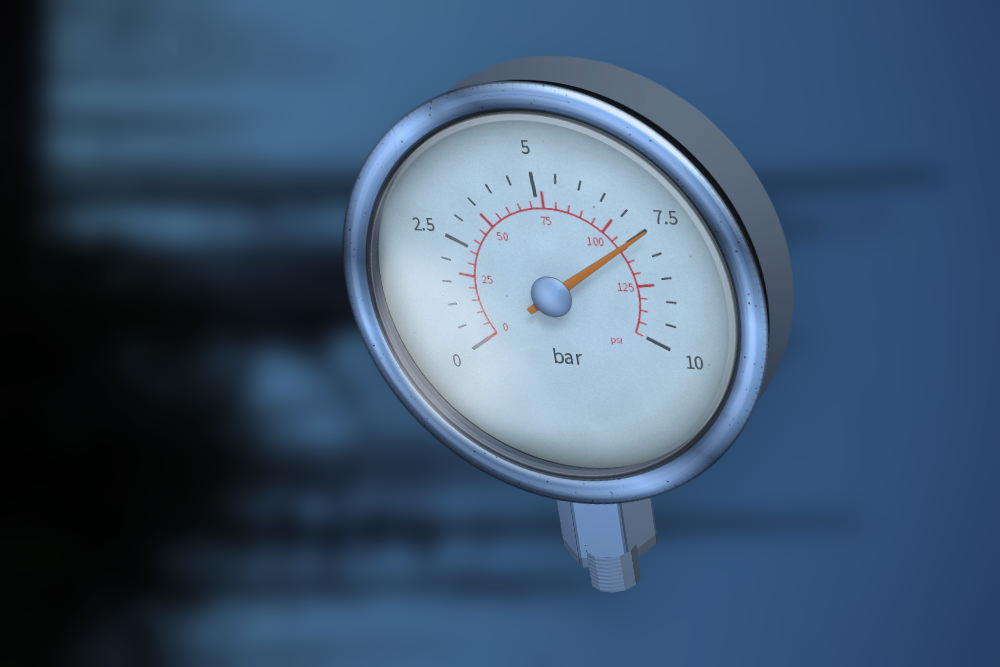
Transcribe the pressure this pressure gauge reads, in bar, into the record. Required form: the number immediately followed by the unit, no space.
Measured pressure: 7.5bar
